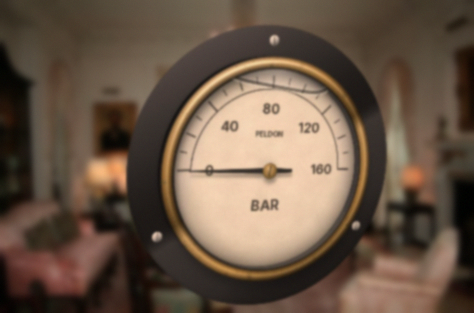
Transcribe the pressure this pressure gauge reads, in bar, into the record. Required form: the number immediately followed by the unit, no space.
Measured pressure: 0bar
